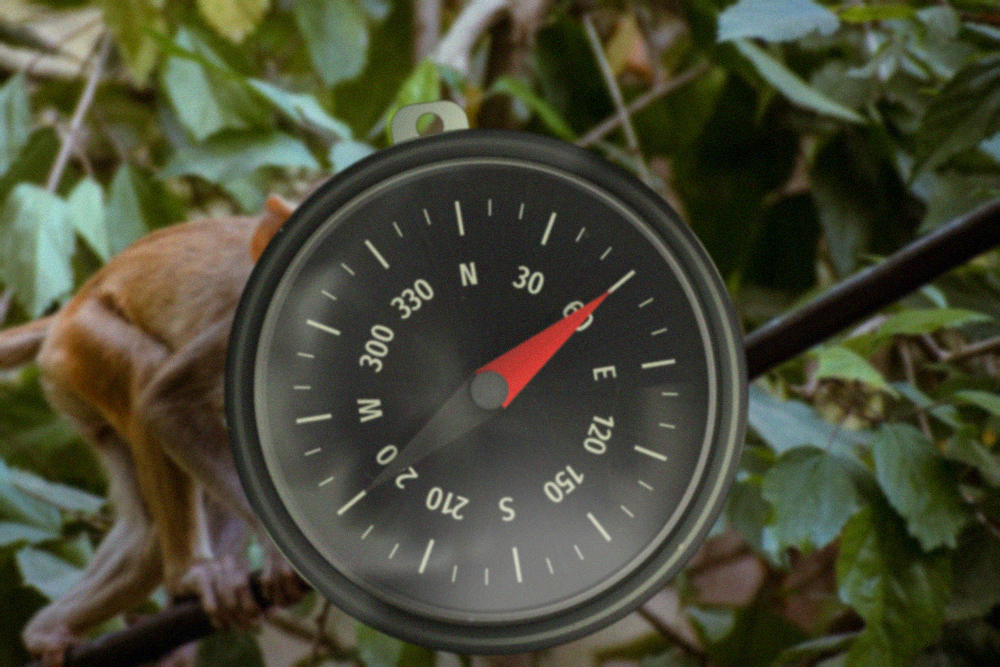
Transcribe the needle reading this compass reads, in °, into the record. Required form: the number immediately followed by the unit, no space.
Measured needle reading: 60°
